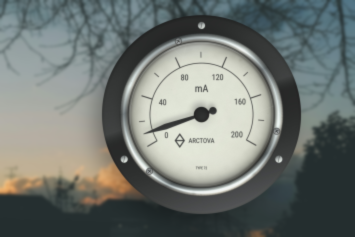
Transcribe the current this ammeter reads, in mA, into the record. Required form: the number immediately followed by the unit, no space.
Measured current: 10mA
